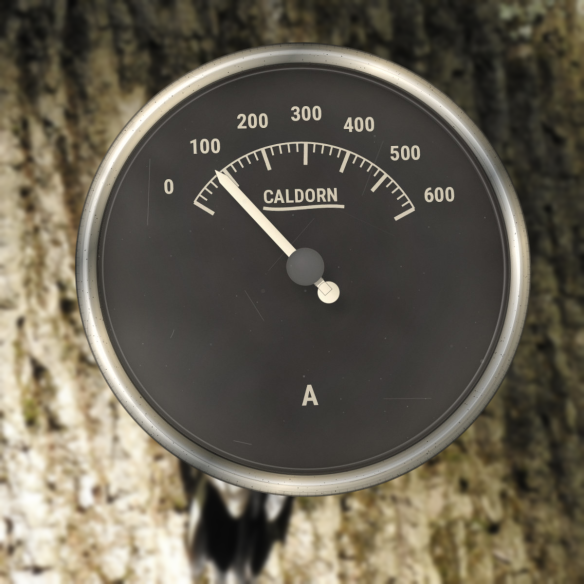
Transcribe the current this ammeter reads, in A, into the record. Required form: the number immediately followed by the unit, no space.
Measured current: 80A
